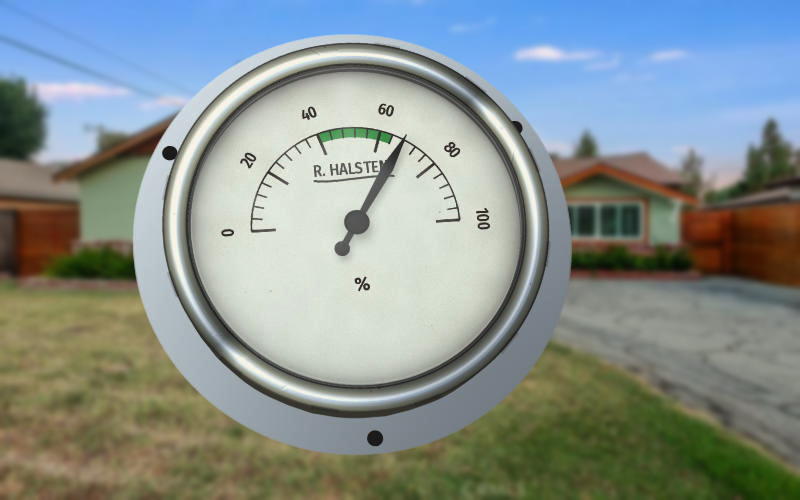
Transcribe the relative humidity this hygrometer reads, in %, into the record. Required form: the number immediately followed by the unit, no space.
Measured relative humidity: 68%
